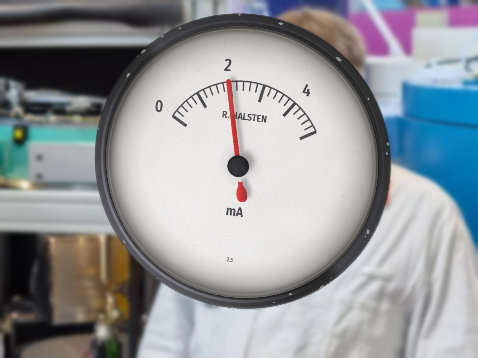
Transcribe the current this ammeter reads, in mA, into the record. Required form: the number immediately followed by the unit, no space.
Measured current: 2mA
